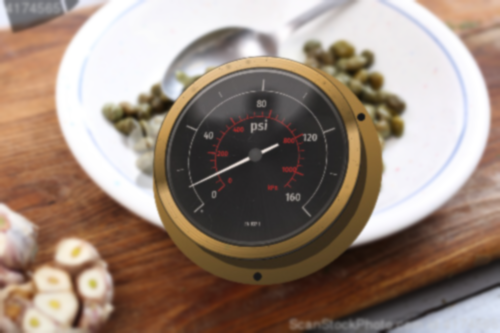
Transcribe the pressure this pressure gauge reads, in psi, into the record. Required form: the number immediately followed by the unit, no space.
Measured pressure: 10psi
